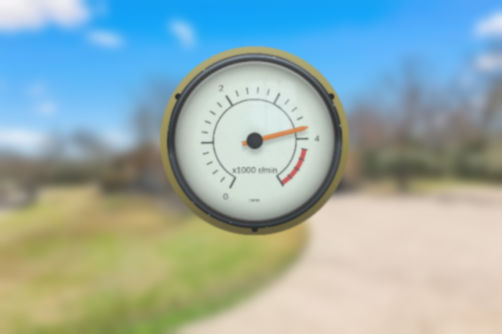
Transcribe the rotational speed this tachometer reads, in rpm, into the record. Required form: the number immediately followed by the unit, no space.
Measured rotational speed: 3800rpm
